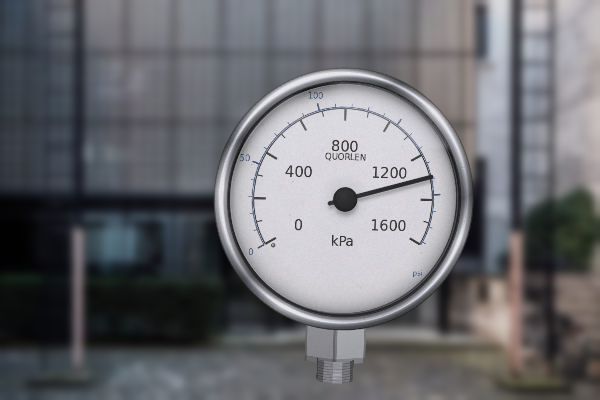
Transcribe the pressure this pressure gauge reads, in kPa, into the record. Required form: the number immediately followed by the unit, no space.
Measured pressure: 1300kPa
